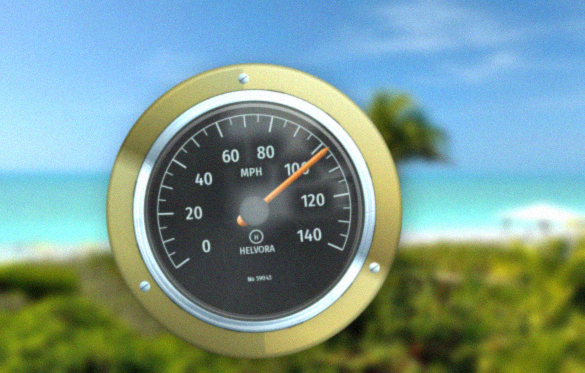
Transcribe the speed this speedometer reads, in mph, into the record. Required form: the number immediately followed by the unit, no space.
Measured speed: 102.5mph
